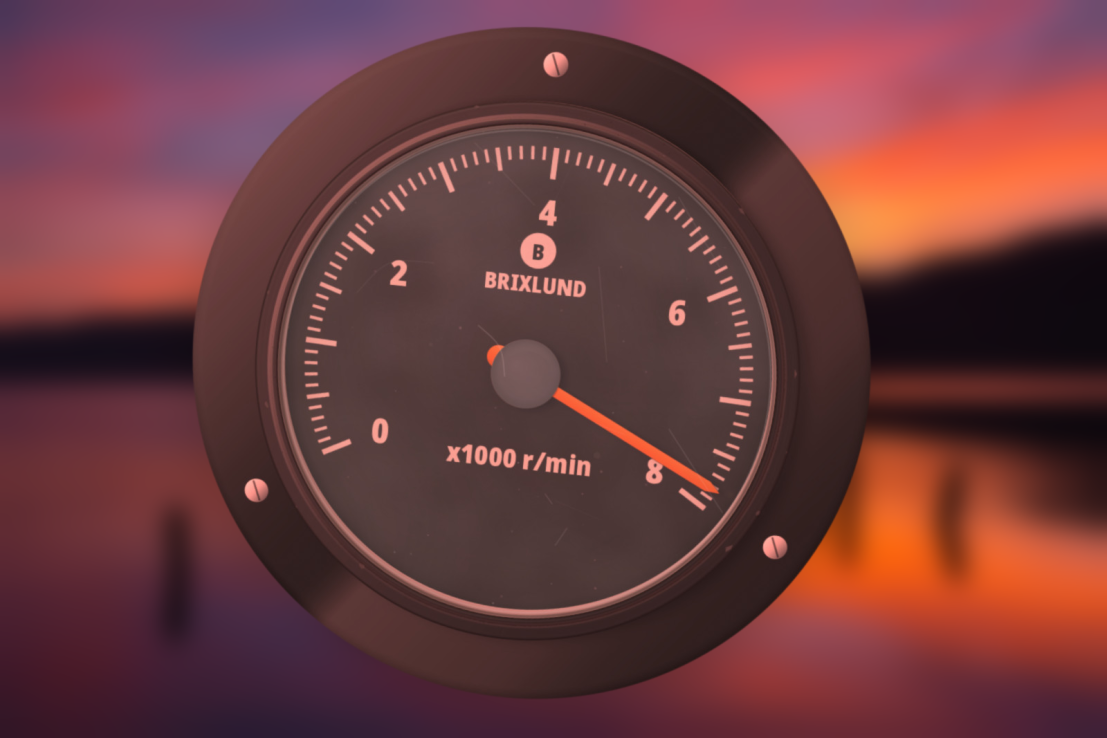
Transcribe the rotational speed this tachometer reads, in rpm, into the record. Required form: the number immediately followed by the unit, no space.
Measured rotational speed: 7800rpm
